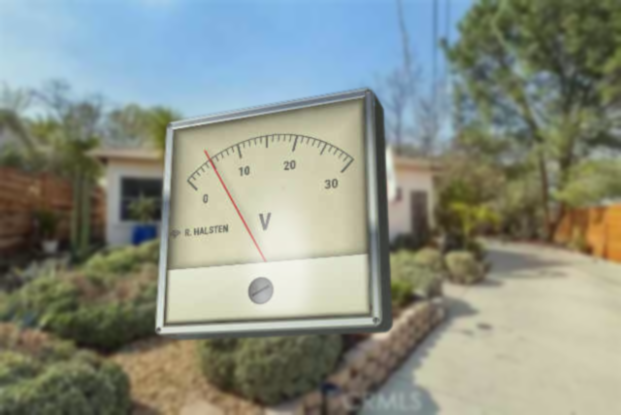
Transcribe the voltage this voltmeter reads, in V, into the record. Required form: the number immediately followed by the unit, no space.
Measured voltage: 5V
